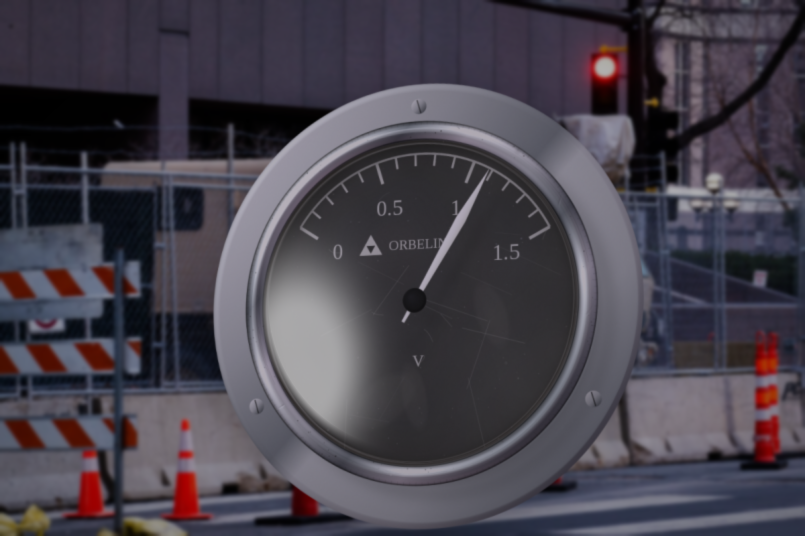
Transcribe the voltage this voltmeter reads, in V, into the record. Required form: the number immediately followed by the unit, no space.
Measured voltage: 1.1V
